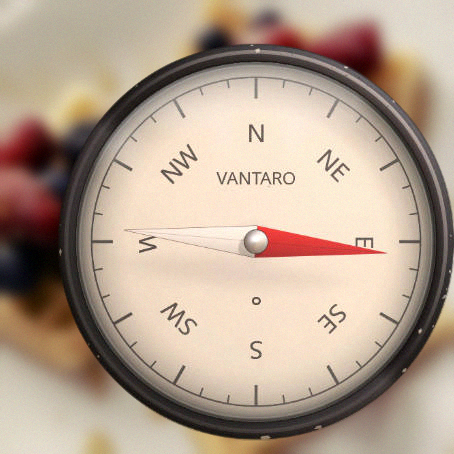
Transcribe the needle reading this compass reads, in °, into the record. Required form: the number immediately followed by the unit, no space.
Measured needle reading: 95°
